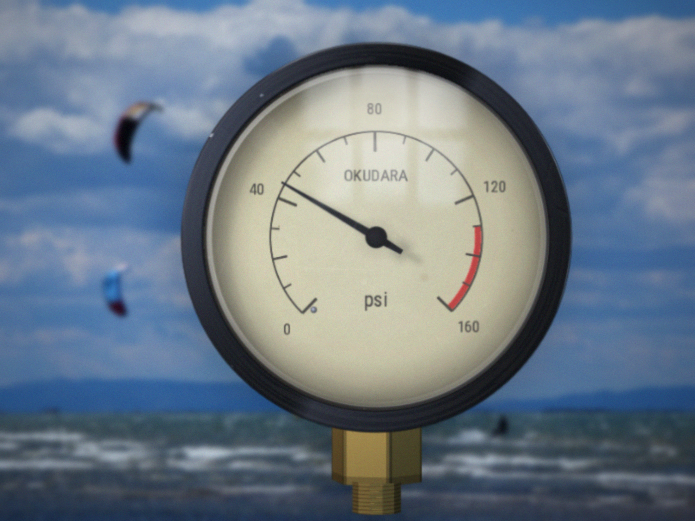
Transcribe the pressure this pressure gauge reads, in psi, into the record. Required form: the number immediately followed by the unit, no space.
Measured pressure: 45psi
